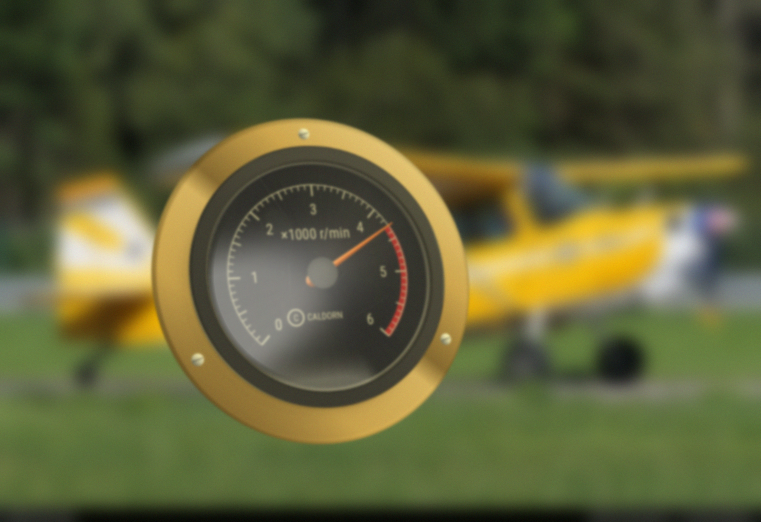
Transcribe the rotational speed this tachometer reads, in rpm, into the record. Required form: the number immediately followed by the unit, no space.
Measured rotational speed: 4300rpm
